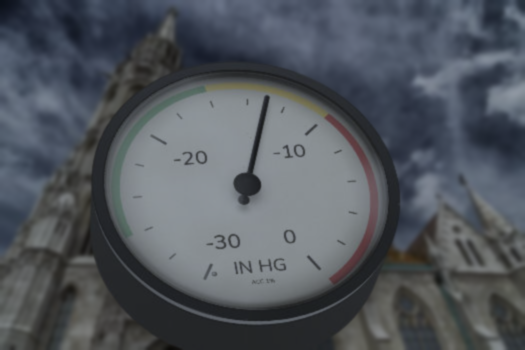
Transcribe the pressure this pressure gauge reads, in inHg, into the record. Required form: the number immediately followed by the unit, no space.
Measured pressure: -13inHg
